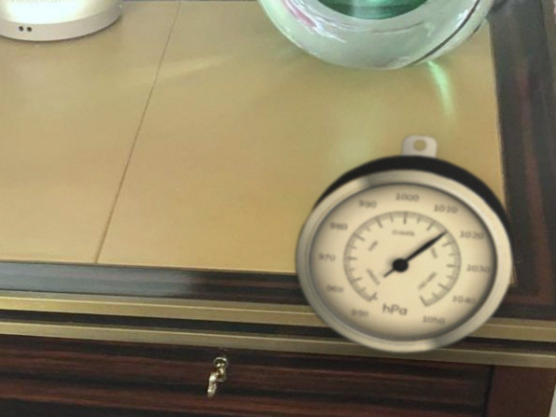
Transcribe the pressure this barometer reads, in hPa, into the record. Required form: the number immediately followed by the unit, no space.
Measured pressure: 1015hPa
